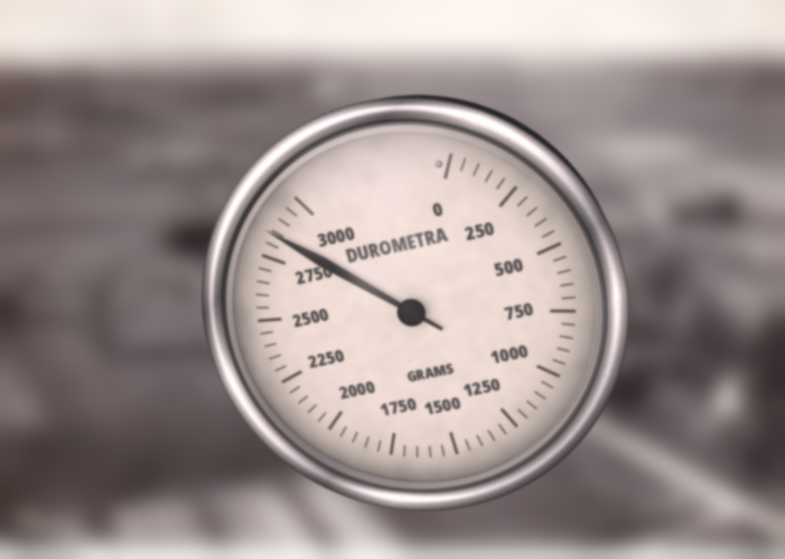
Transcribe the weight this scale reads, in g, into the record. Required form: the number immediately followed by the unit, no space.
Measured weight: 2850g
